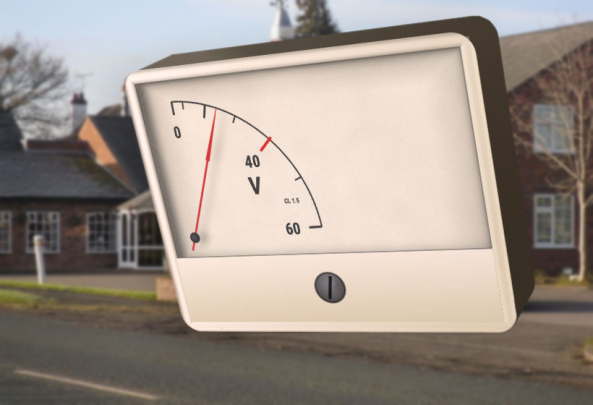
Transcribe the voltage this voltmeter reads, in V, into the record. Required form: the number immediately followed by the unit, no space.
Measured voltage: 25V
